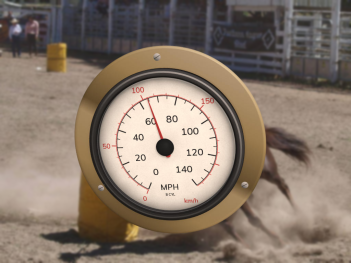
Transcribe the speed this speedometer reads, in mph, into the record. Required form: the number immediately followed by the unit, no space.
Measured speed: 65mph
